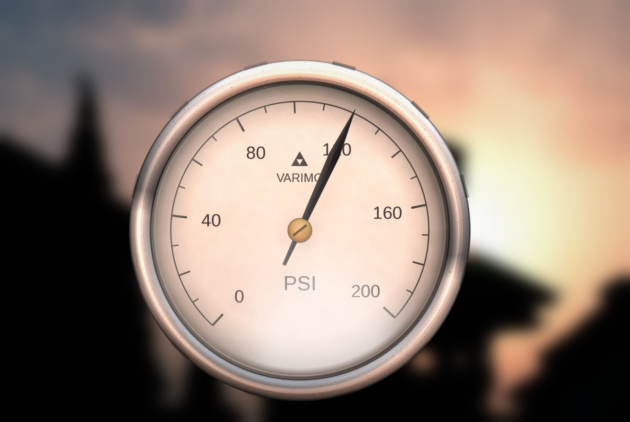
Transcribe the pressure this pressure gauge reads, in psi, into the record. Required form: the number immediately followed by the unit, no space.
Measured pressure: 120psi
